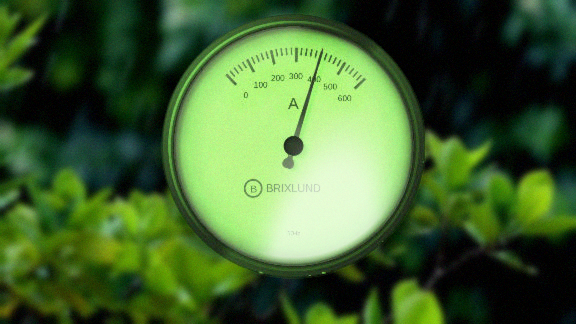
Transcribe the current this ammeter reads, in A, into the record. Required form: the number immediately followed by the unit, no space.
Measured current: 400A
